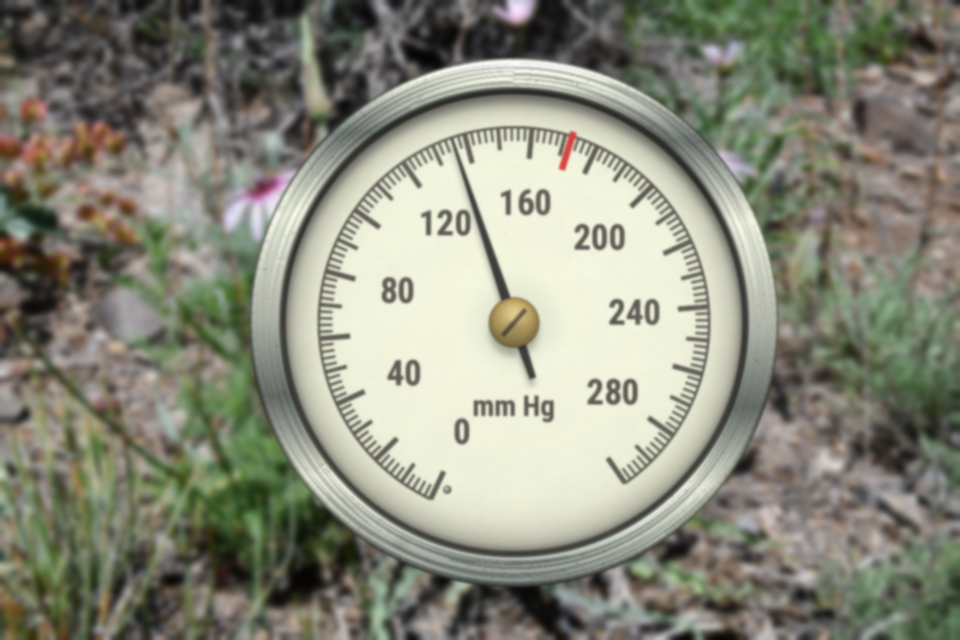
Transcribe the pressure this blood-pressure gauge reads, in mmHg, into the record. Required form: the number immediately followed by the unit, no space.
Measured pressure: 136mmHg
